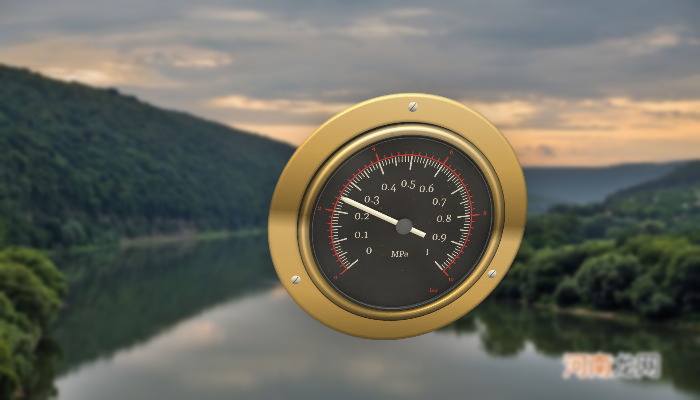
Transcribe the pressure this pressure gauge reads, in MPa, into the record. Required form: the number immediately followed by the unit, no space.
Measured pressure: 0.25MPa
